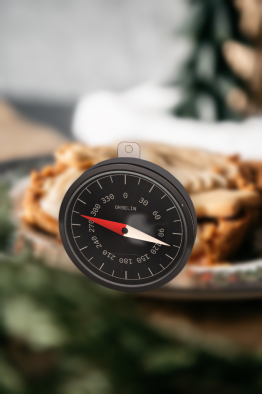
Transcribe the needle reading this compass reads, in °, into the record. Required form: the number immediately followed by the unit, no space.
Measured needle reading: 285°
